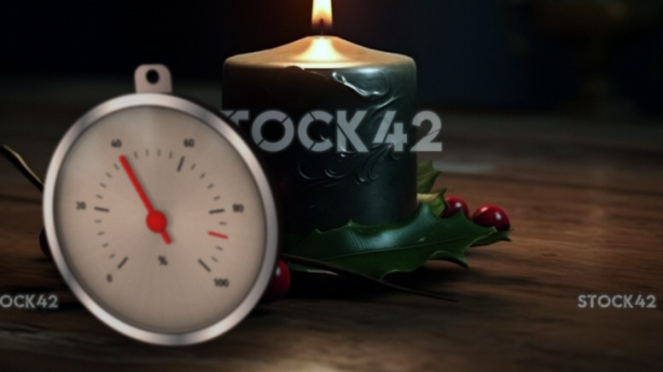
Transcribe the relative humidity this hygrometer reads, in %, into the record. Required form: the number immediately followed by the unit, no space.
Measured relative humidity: 40%
